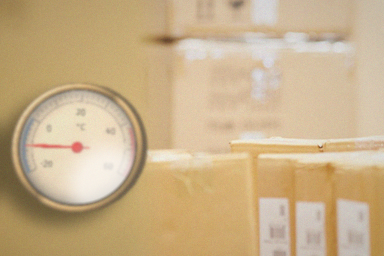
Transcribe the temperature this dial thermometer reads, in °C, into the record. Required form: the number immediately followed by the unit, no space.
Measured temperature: -10°C
